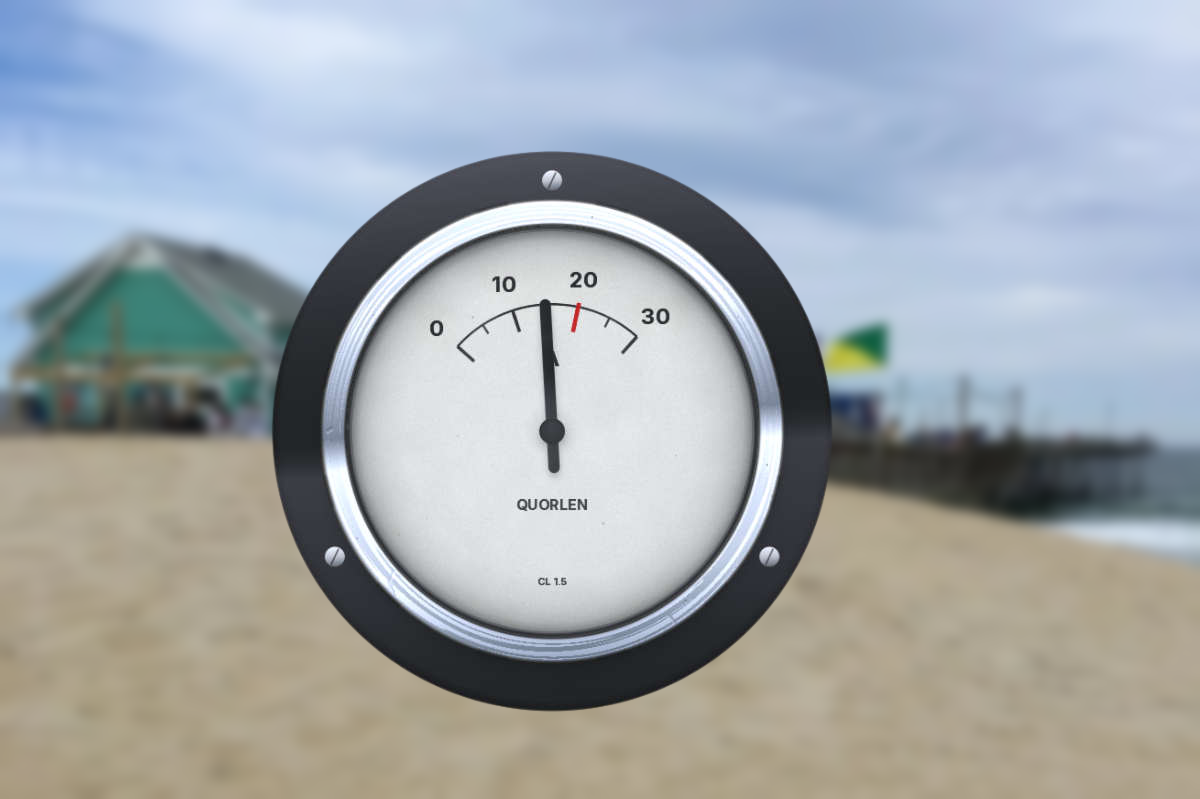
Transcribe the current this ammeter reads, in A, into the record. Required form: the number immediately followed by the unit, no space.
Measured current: 15A
